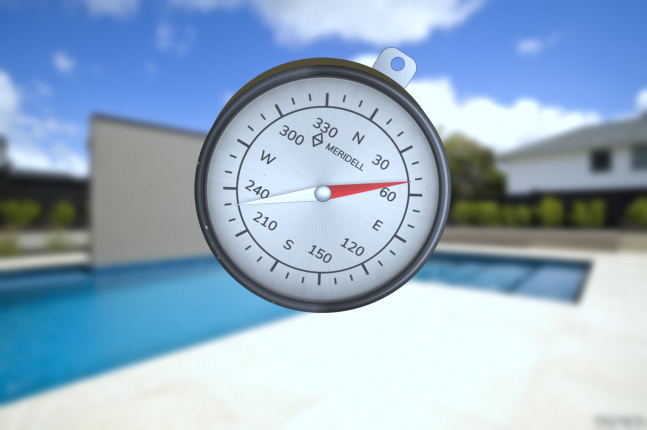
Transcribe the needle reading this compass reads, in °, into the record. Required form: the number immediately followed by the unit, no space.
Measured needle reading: 50°
